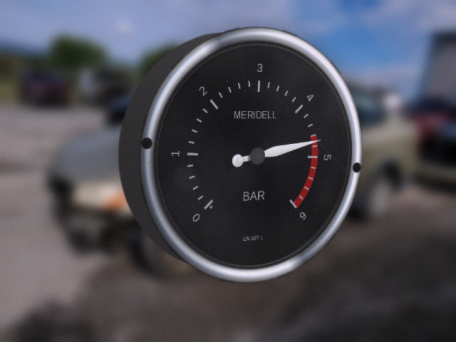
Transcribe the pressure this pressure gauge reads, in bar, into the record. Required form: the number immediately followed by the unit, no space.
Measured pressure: 4.7bar
